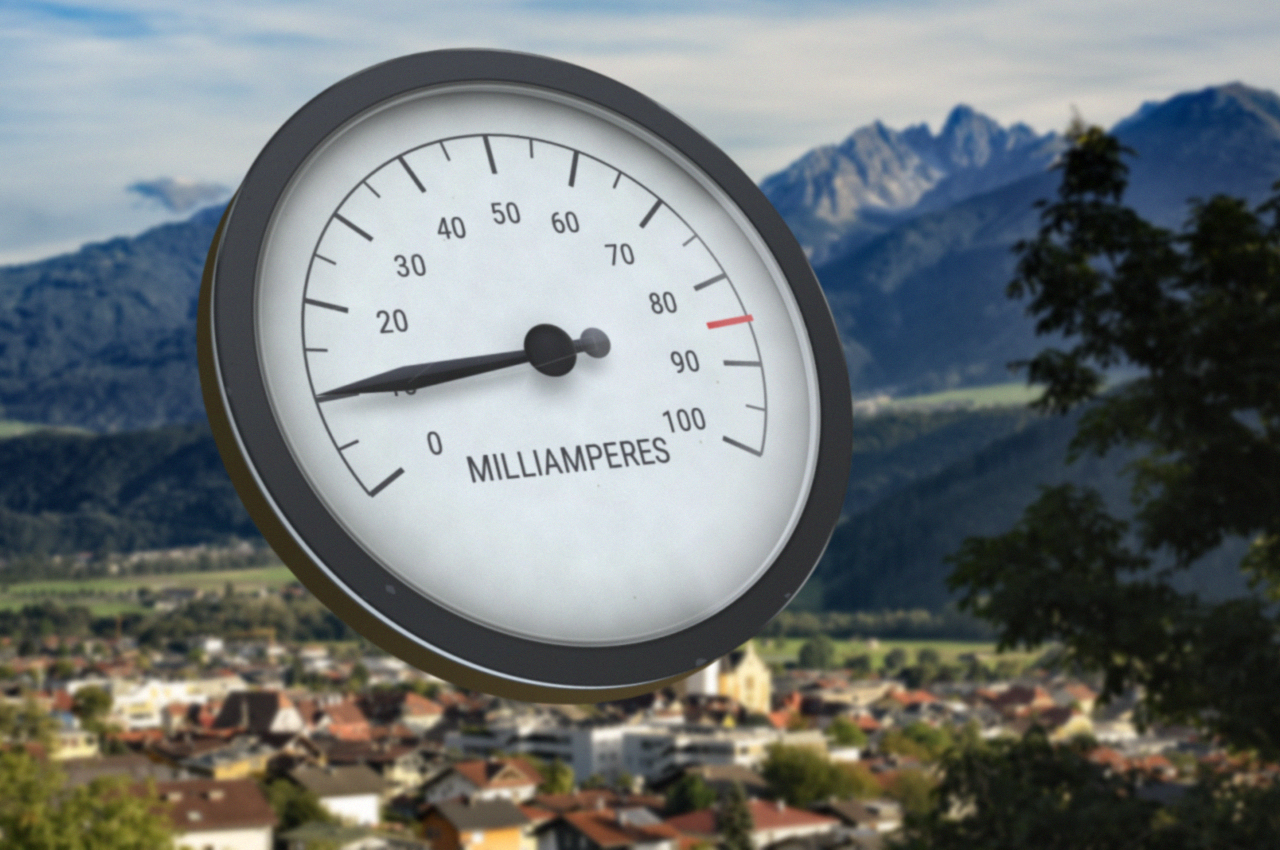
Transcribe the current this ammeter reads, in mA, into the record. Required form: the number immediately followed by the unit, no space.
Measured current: 10mA
